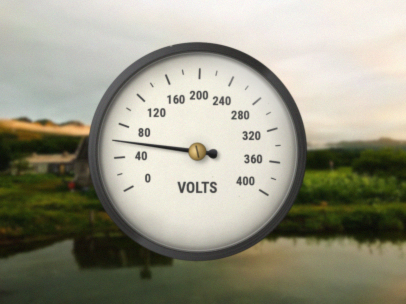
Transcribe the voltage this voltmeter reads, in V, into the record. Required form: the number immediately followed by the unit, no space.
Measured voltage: 60V
